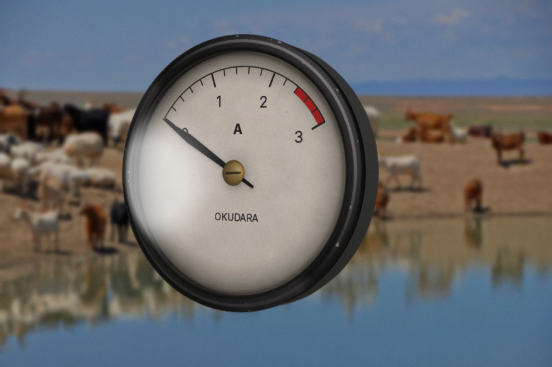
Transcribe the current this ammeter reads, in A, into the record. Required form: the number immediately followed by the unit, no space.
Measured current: 0A
